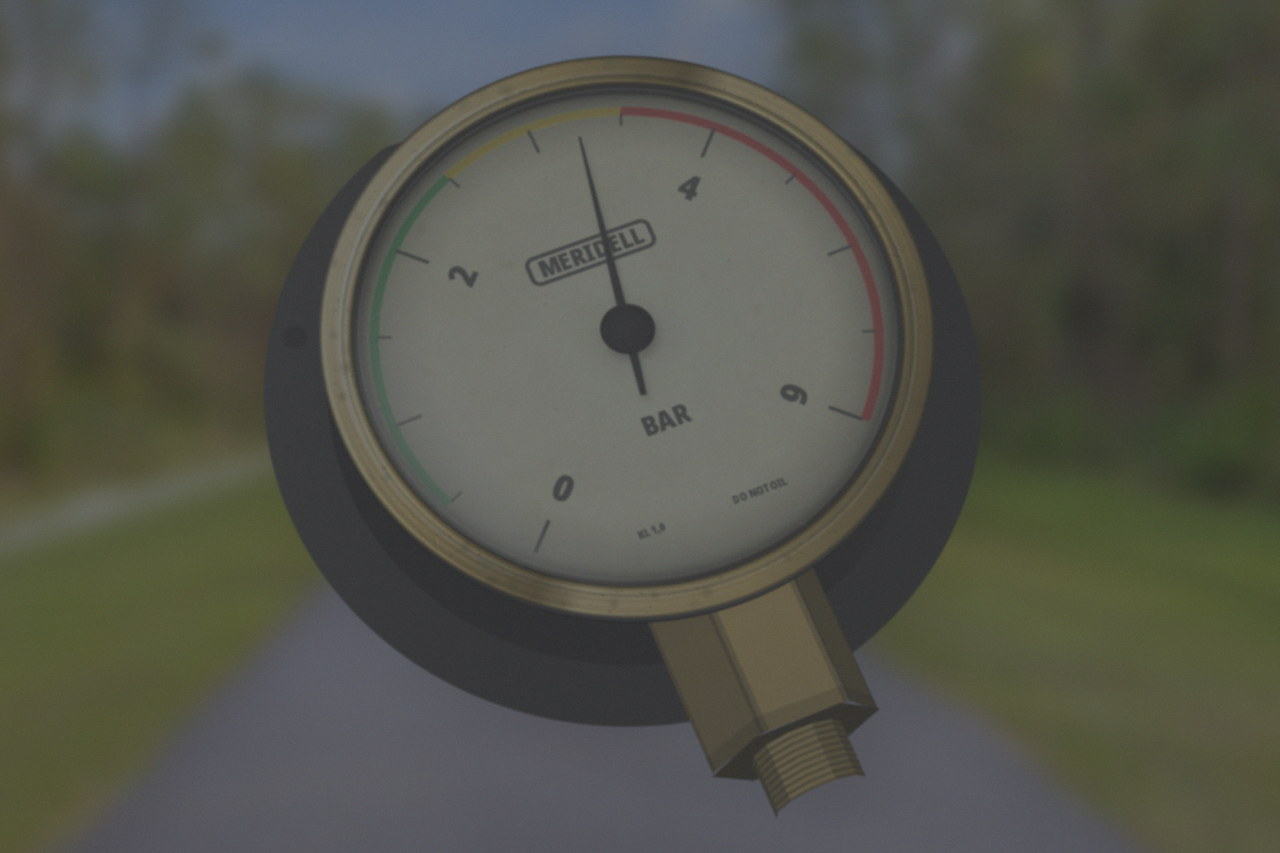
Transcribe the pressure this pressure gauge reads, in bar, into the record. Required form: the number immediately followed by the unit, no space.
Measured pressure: 3.25bar
